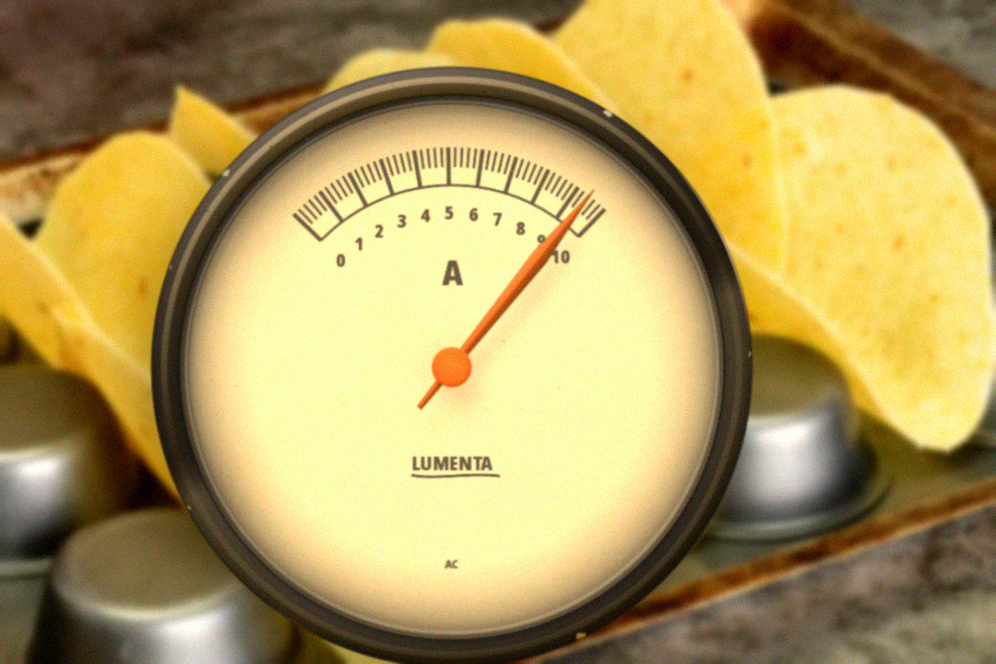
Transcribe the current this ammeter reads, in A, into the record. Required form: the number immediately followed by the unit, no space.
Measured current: 9.4A
